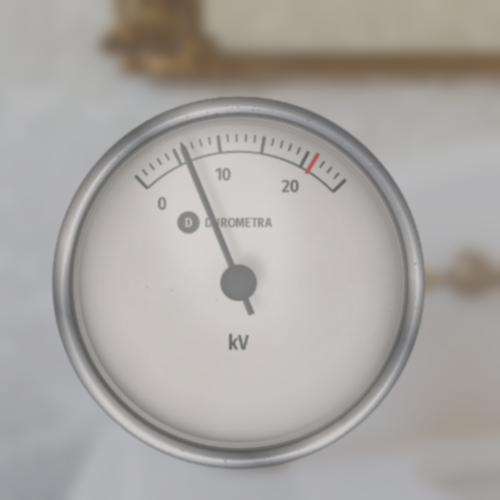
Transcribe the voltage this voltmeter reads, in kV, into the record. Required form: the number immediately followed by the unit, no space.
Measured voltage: 6kV
